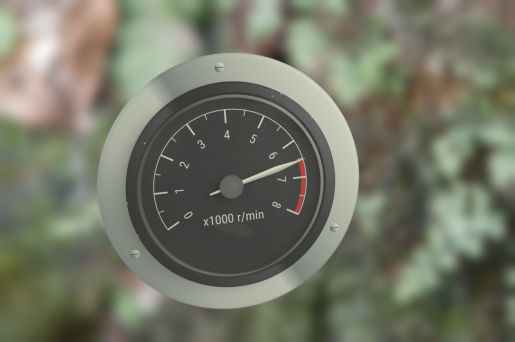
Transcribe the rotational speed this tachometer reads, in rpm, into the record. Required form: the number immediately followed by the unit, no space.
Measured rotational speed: 6500rpm
